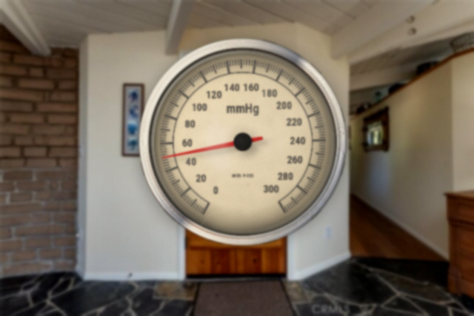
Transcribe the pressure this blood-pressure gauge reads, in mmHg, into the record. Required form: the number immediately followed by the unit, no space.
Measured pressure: 50mmHg
